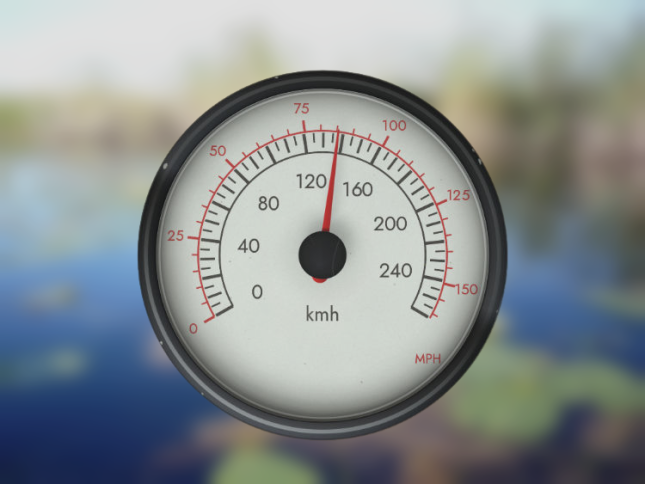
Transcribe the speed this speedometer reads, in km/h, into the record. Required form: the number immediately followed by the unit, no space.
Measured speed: 137.5km/h
